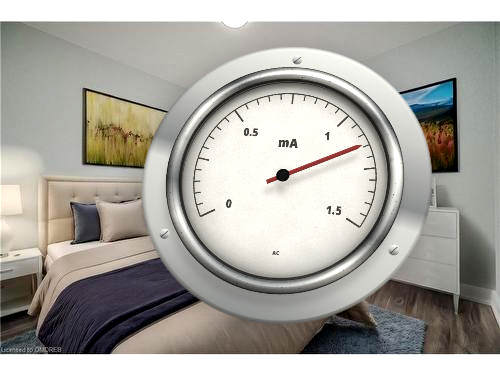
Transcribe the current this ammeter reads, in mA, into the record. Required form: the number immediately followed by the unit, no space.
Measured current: 1.15mA
